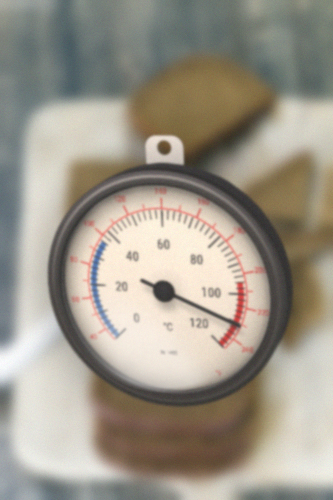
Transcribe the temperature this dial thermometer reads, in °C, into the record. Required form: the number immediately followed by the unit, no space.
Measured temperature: 110°C
